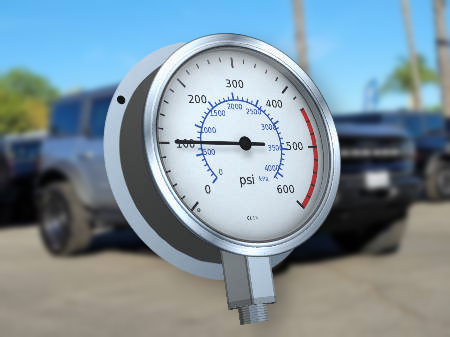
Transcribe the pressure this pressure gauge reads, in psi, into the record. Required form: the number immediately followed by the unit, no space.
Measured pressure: 100psi
